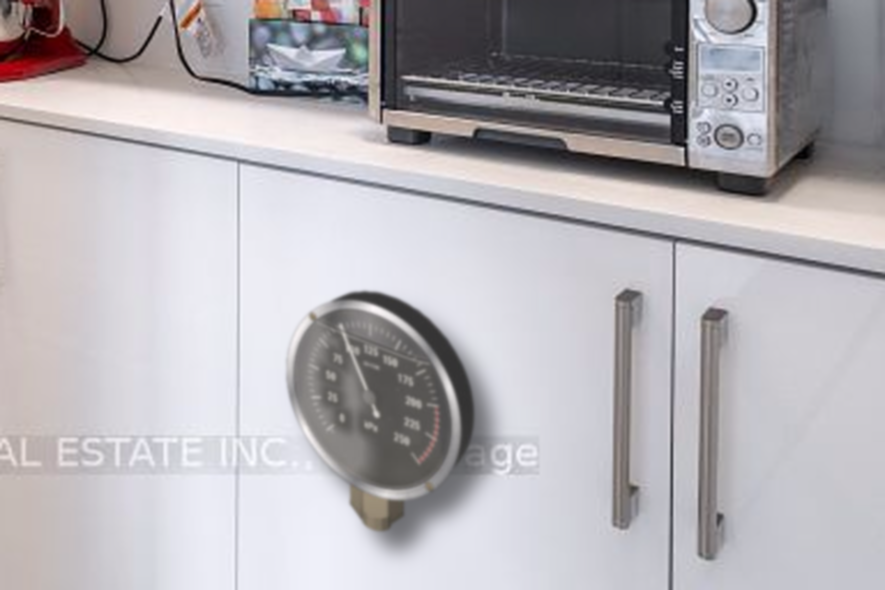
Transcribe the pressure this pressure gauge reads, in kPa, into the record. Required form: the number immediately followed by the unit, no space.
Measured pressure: 100kPa
